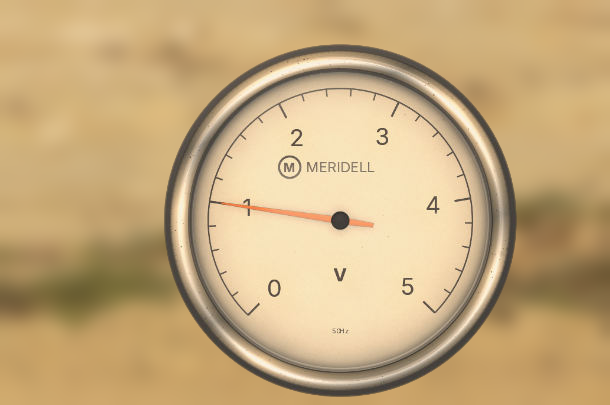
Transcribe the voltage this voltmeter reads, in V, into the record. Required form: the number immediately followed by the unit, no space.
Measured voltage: 1V
